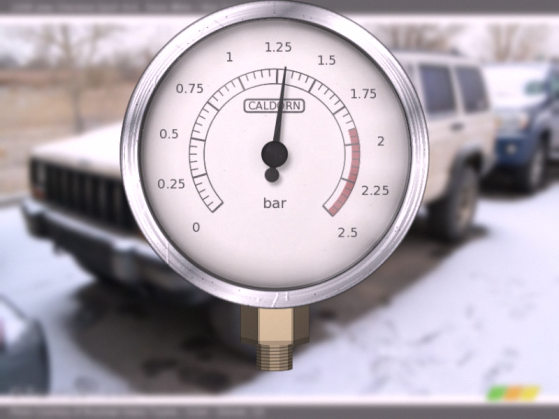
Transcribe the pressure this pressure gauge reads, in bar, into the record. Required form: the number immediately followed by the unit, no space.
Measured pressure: 1.3bar
